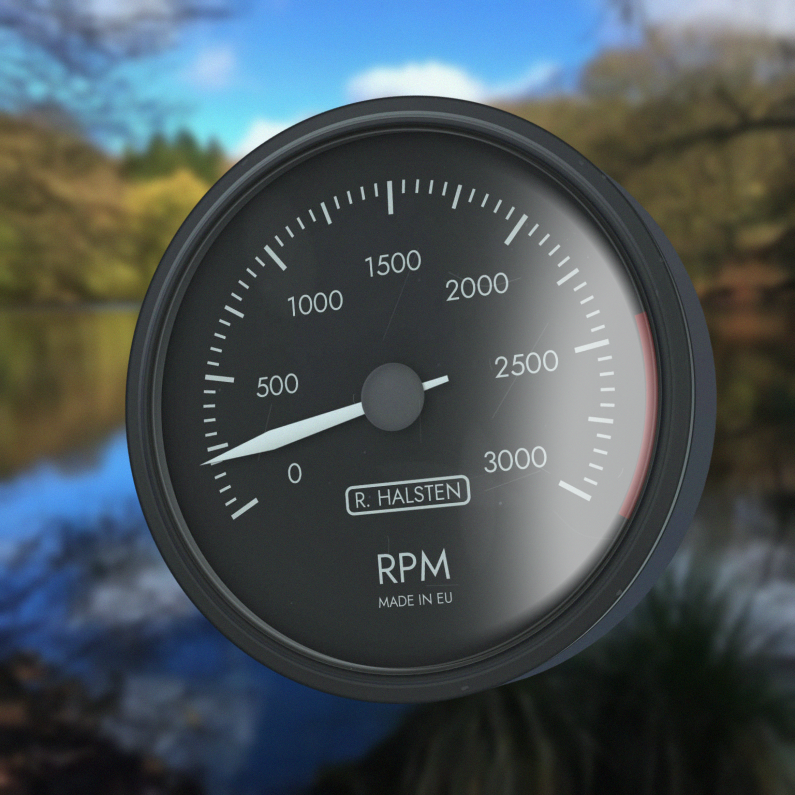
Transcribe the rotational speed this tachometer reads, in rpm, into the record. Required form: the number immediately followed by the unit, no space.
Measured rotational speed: 200rpm
